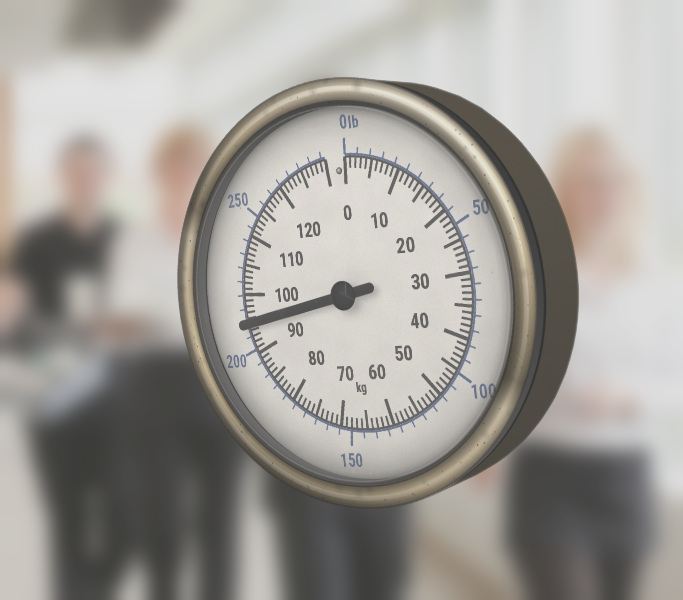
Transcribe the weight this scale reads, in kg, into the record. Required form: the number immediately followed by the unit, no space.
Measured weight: 95kg
